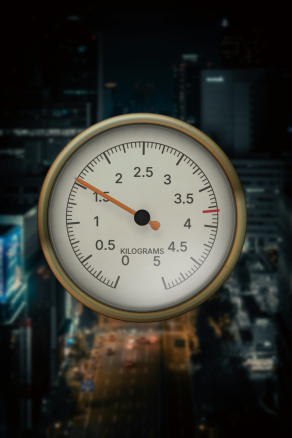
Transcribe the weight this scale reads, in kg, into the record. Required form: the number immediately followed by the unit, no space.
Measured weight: 1.55kg
